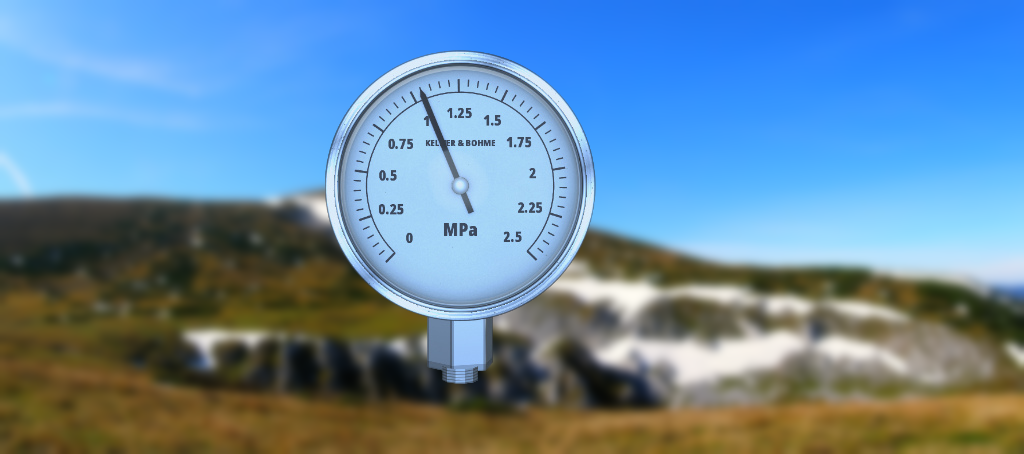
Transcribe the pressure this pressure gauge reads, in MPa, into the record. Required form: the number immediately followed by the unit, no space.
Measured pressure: 1.05MPa
